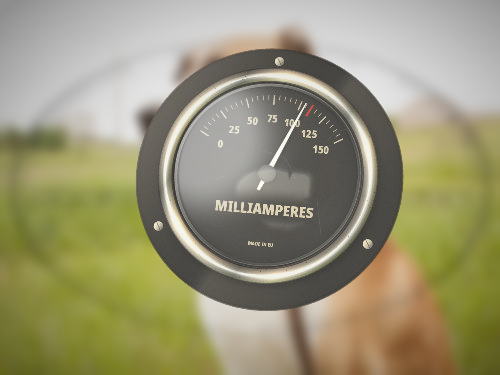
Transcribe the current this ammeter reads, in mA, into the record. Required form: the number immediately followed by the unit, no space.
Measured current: 105mA
